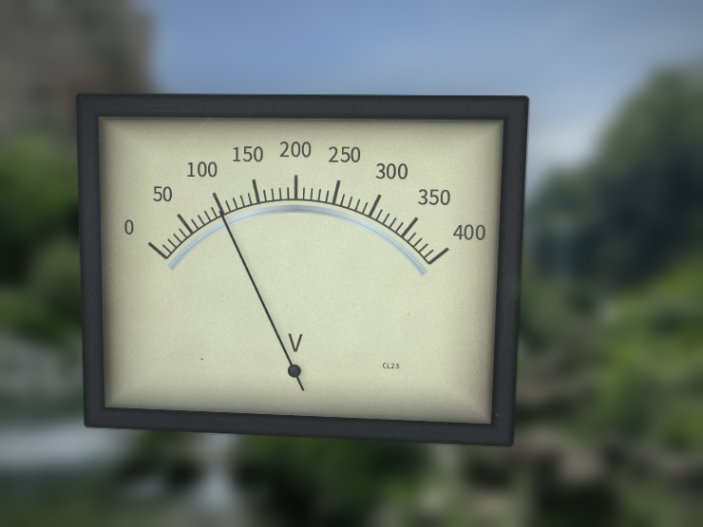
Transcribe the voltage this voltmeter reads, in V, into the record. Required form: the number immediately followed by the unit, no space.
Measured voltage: 100V
